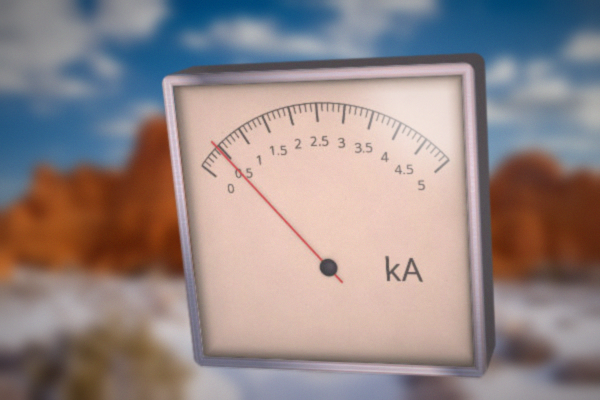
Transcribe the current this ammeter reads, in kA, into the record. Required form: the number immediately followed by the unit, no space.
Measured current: 0.5kA
